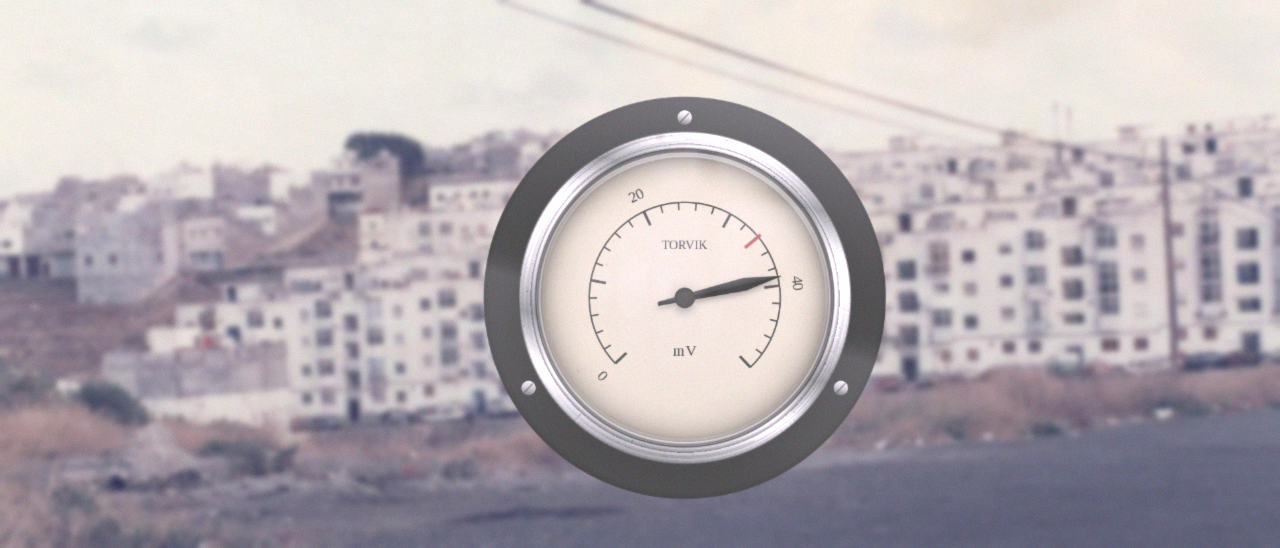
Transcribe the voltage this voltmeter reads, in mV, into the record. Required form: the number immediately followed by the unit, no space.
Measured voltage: 39mV
